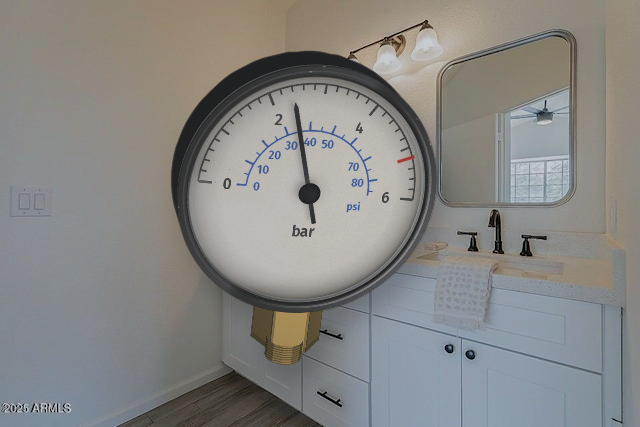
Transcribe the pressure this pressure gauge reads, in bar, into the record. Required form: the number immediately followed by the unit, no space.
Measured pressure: 2.4bar
